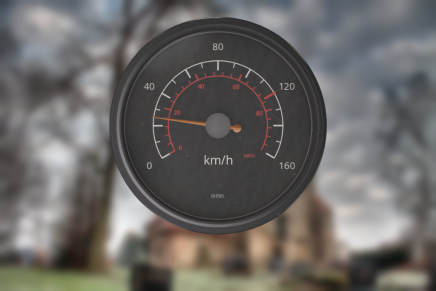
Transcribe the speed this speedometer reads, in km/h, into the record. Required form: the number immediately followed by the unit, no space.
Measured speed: 25km/h
